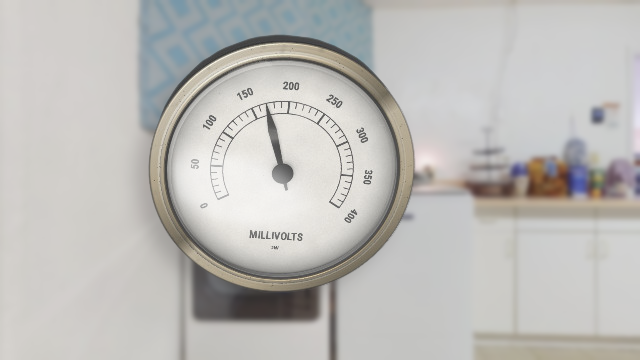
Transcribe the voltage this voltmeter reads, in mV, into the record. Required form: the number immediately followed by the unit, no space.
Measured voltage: 170mV
